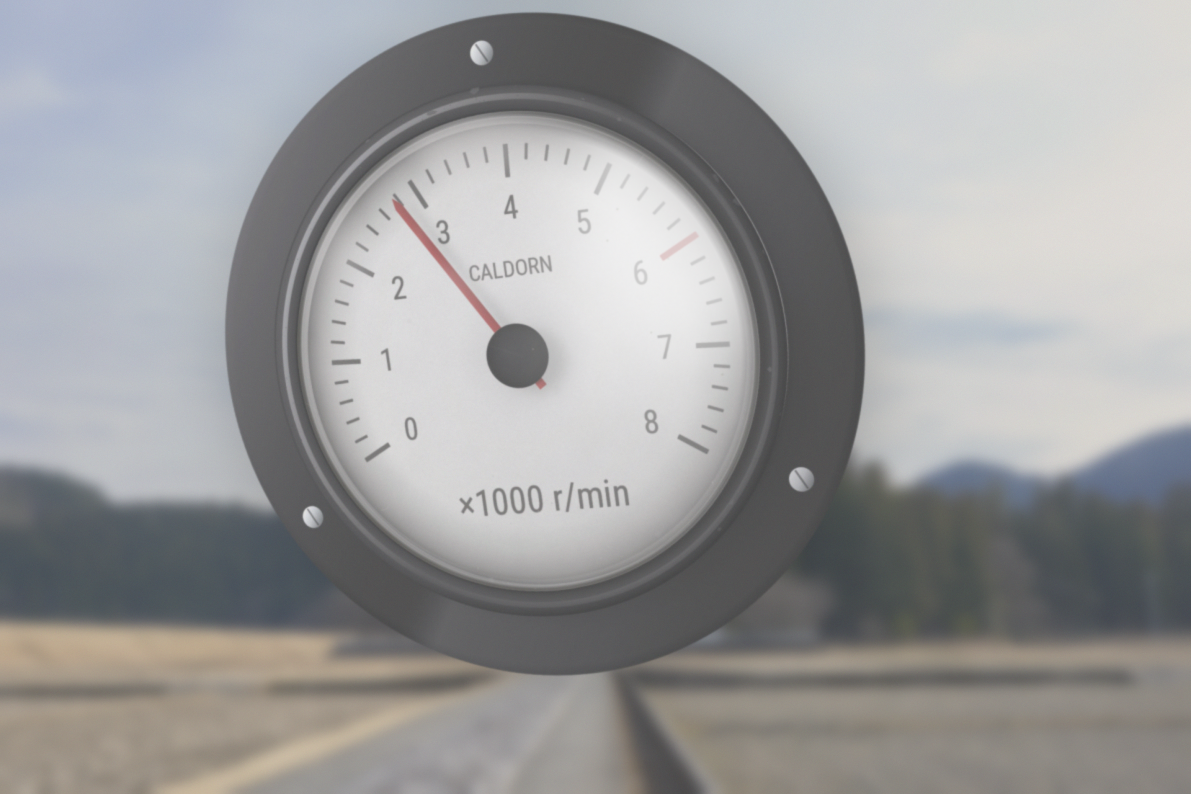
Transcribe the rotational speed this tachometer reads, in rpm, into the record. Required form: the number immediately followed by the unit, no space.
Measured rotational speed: 2800rpm
